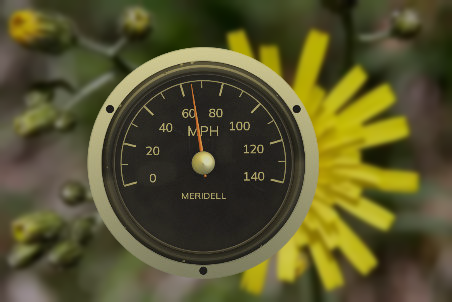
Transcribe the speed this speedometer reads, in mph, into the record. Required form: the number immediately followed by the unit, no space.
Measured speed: 65mph
